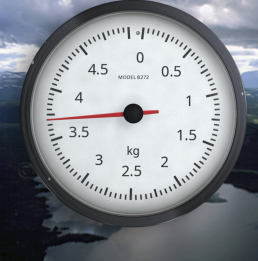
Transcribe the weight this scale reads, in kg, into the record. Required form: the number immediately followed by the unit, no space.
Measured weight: 3.7kg
